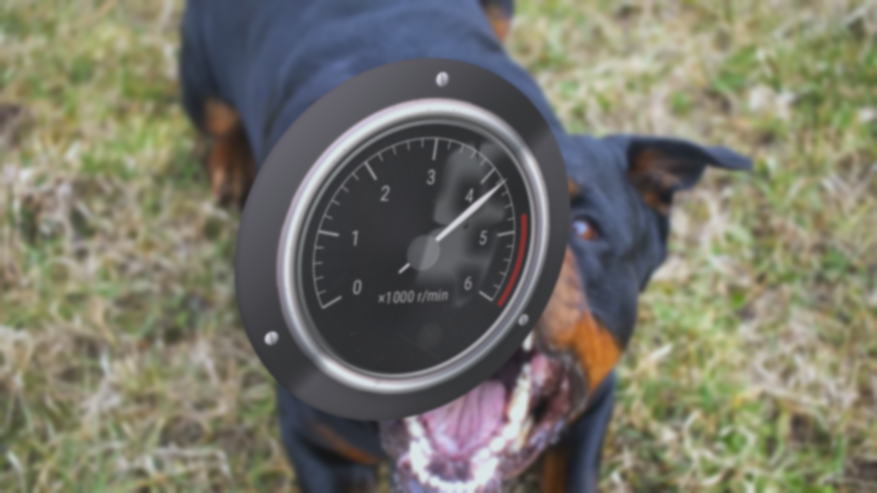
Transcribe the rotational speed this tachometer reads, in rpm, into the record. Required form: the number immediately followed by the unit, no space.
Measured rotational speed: 4200rpm
